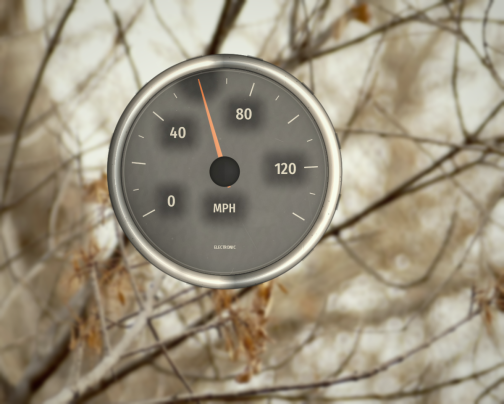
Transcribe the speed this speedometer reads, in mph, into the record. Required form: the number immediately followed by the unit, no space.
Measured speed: 60mph
